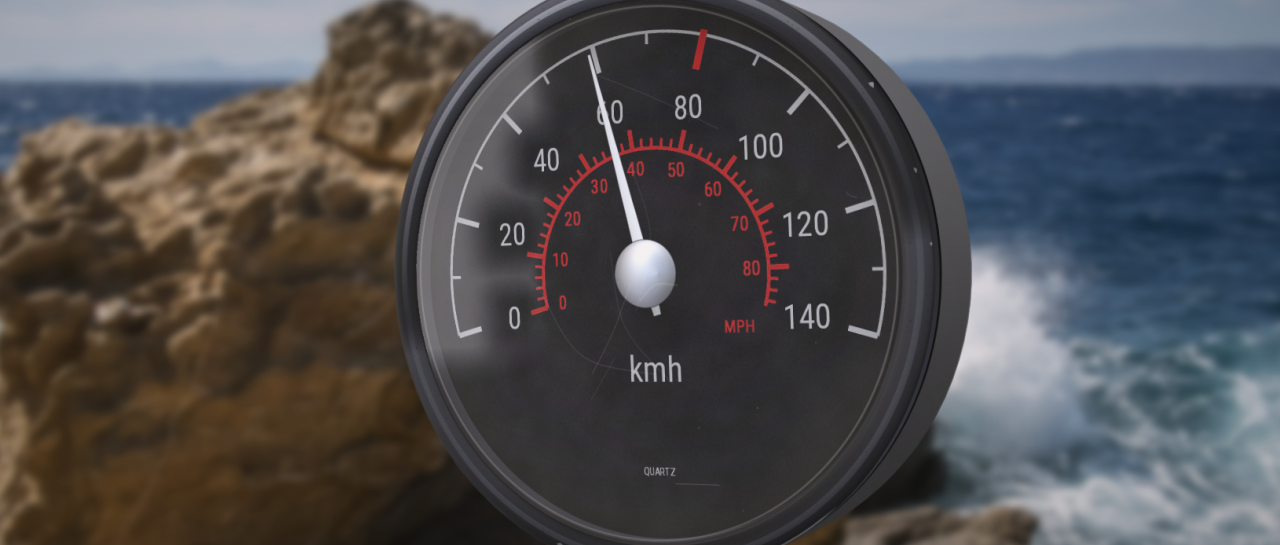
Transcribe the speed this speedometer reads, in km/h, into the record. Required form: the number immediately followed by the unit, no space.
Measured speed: 60km/h
